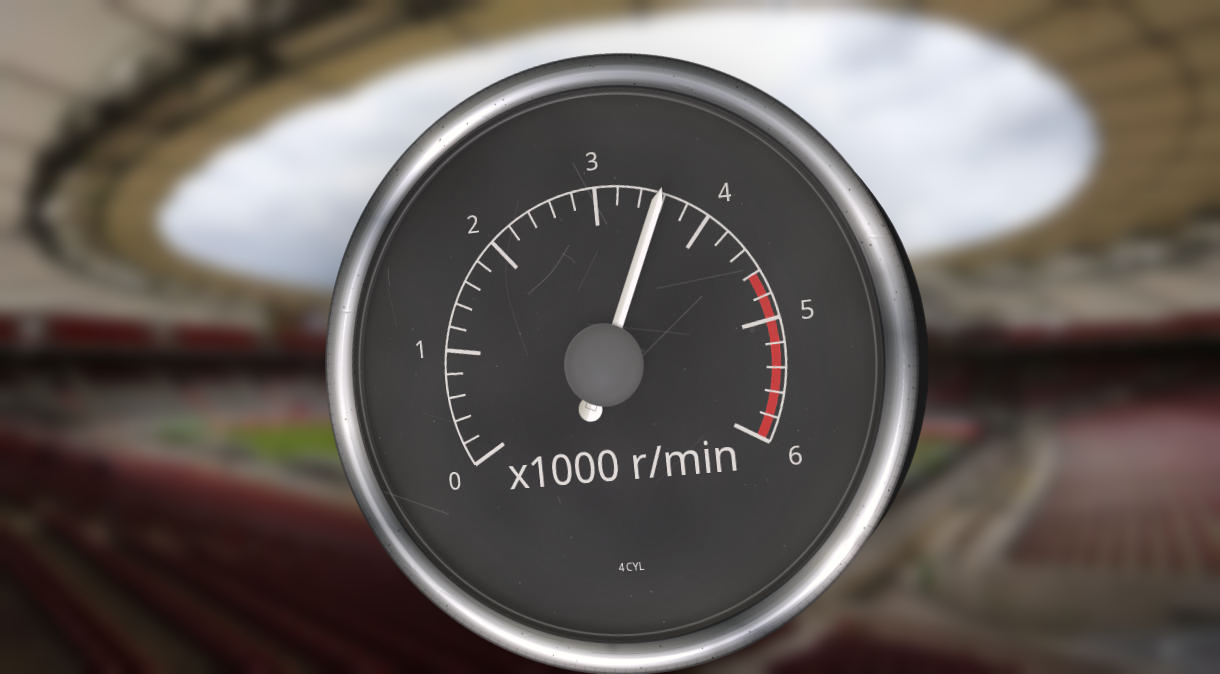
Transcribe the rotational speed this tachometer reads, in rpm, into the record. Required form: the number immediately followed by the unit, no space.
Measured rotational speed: 3600rpm
